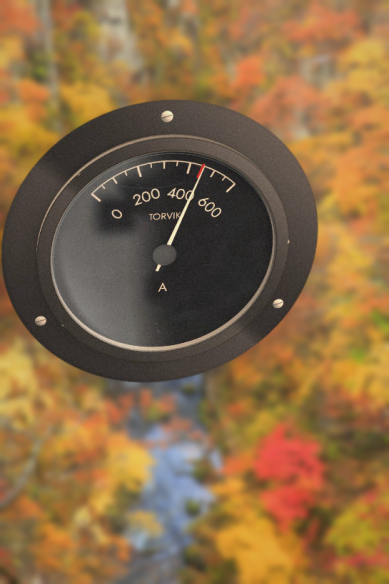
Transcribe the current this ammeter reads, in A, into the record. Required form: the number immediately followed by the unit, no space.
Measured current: 450A
